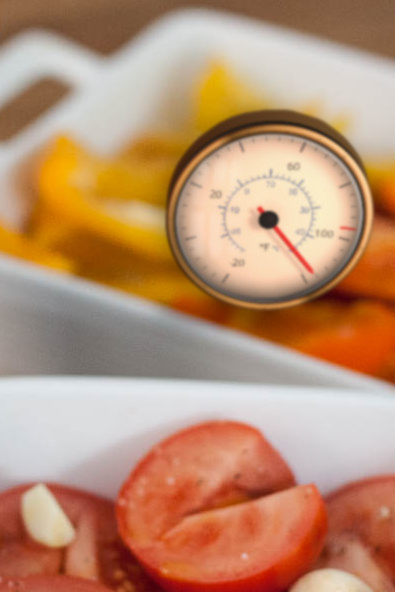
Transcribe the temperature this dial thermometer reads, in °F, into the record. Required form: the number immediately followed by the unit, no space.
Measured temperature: 116°F
